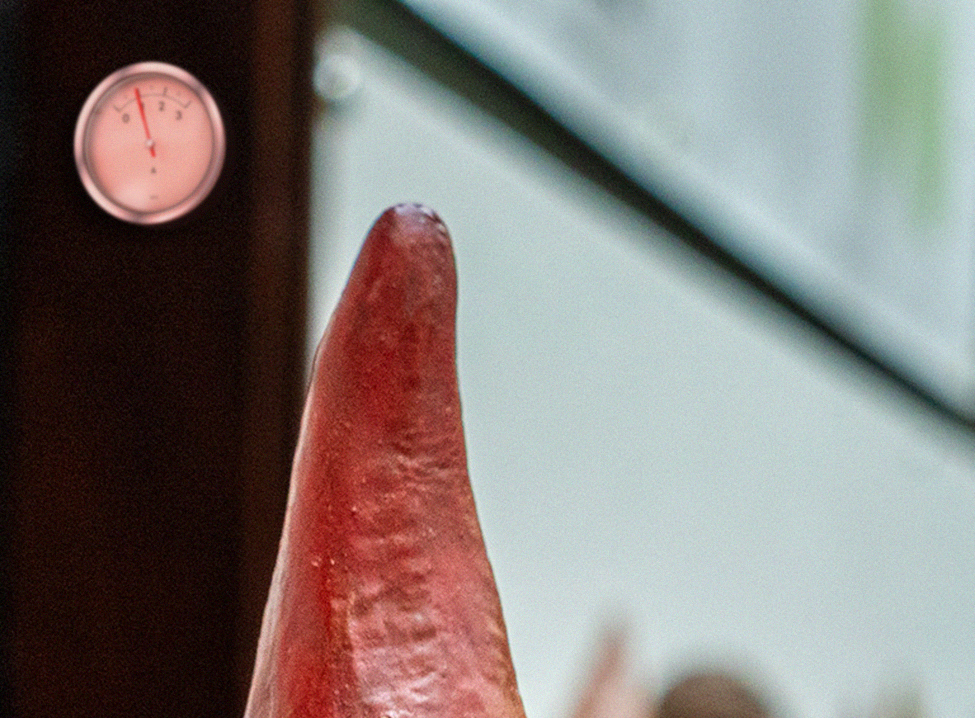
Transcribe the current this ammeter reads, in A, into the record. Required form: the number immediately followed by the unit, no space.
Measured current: 1A
